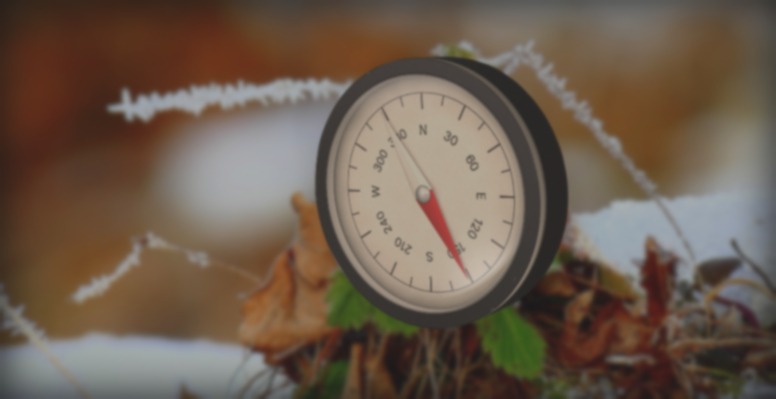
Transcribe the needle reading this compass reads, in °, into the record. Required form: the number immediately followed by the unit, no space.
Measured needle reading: 150°
